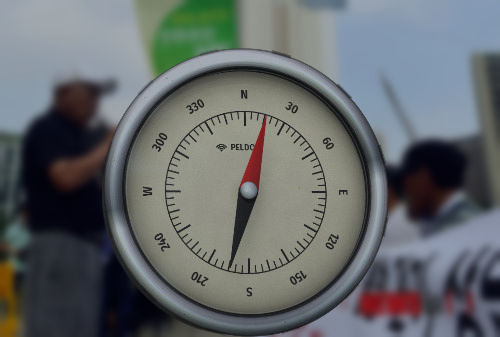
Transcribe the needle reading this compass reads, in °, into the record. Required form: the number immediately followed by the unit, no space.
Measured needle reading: 15°
